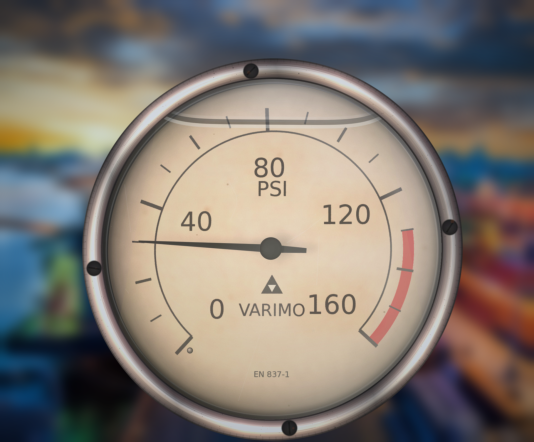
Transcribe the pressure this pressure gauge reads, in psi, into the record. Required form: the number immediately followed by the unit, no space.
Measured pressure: 30psi
